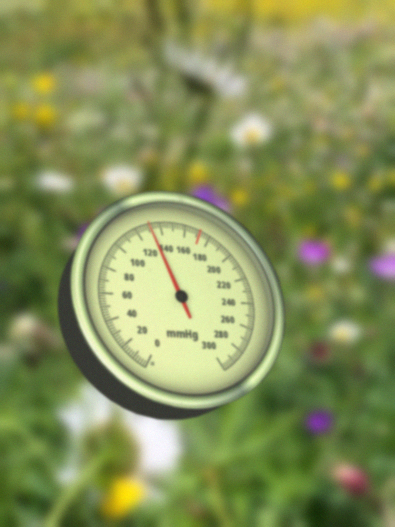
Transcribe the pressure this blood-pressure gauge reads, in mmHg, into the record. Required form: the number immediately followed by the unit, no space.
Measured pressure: 130mmHg
